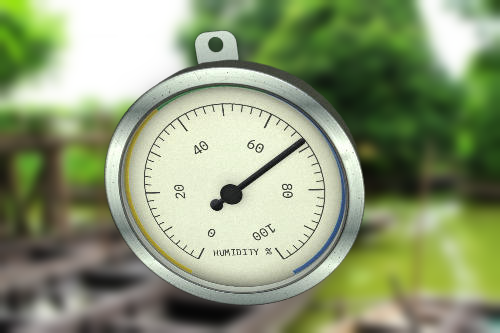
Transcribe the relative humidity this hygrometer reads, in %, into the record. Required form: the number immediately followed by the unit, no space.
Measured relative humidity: 68%
